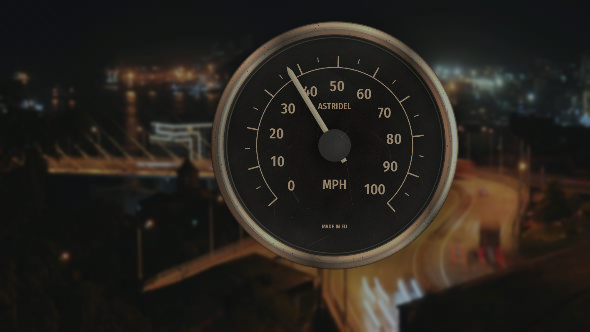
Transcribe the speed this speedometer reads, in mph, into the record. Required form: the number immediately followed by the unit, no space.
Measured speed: 37.5mph
